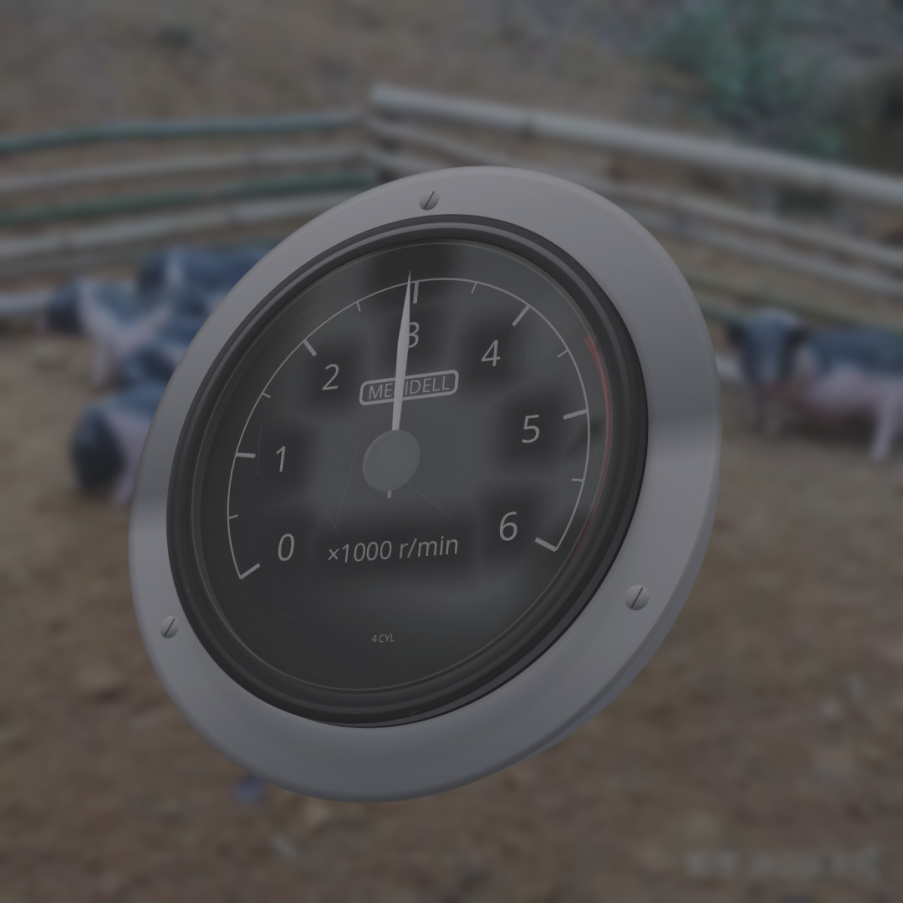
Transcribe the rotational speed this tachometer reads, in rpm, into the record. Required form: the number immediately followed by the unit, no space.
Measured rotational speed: 3000rpm
